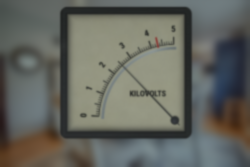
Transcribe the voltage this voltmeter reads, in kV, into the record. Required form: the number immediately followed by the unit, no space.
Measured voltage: 2.5kV
